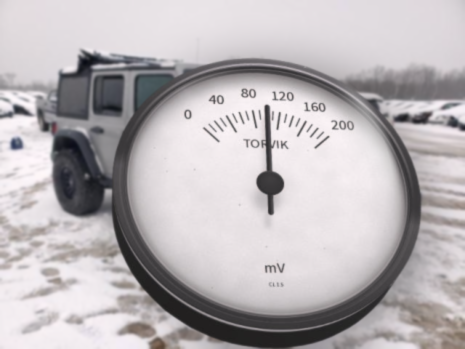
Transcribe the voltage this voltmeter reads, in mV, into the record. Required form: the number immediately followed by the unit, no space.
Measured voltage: 100mV
